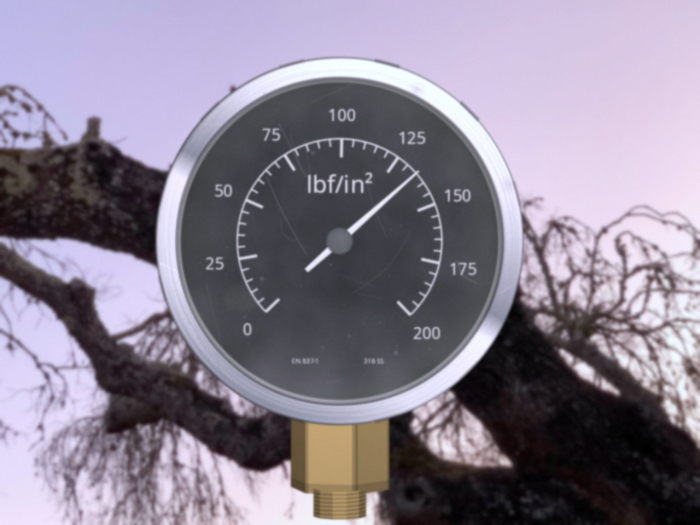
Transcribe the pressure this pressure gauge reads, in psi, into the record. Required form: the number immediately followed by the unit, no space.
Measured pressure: 135psi
